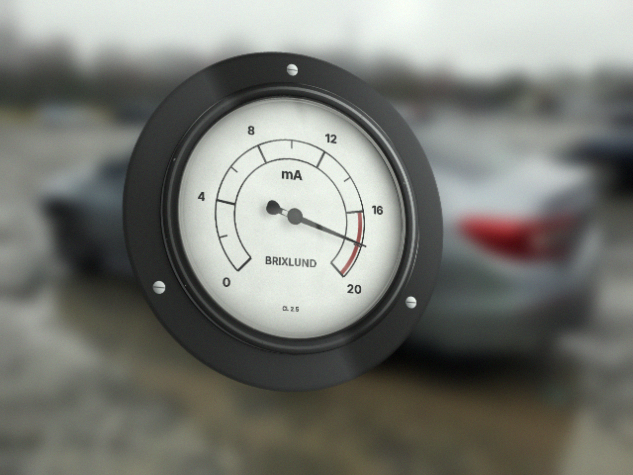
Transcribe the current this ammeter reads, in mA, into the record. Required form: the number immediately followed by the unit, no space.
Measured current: 18mA
